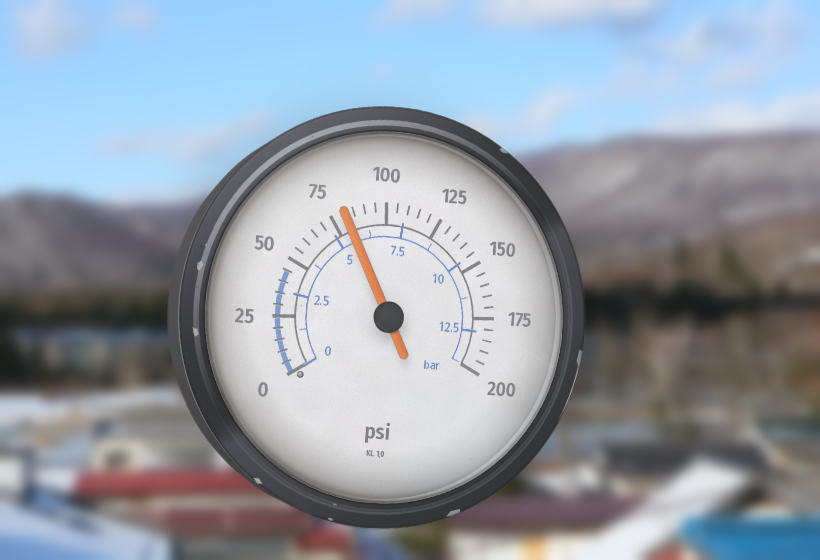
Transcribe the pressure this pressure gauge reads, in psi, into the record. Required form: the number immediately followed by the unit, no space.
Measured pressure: 80psi
